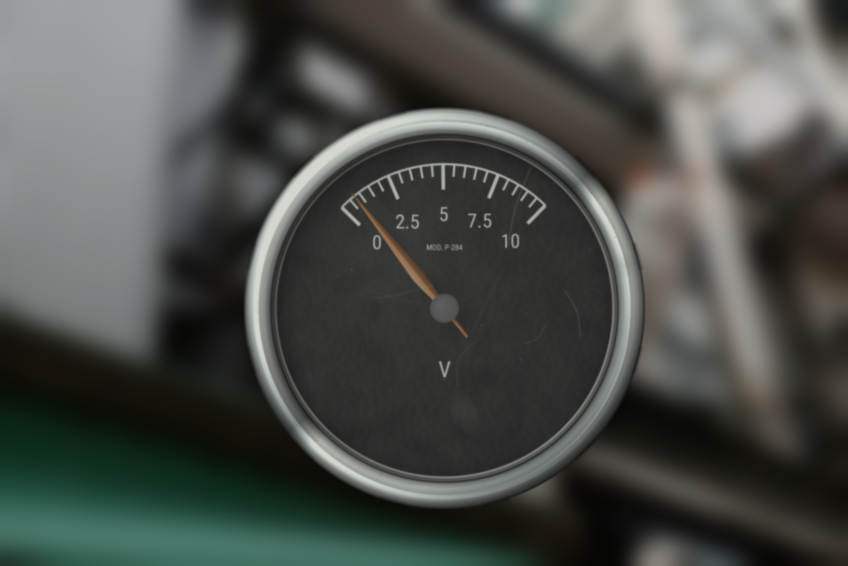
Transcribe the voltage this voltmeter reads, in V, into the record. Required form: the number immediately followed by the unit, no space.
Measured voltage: 0.75V
